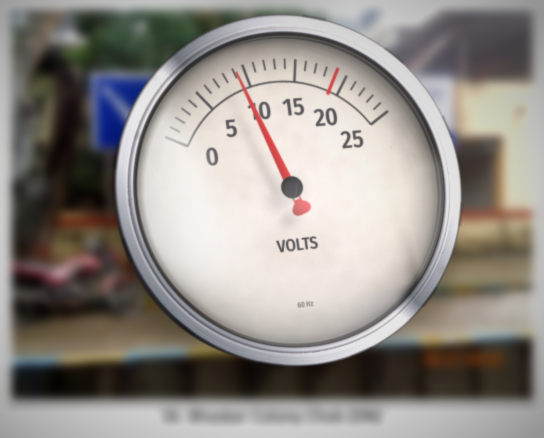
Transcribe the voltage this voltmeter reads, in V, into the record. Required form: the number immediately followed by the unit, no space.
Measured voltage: 9V
